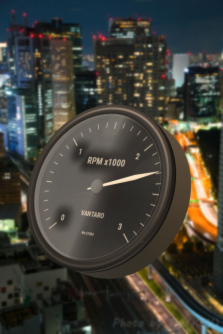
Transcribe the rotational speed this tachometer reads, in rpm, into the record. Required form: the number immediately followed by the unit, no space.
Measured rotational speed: 2300rpm
